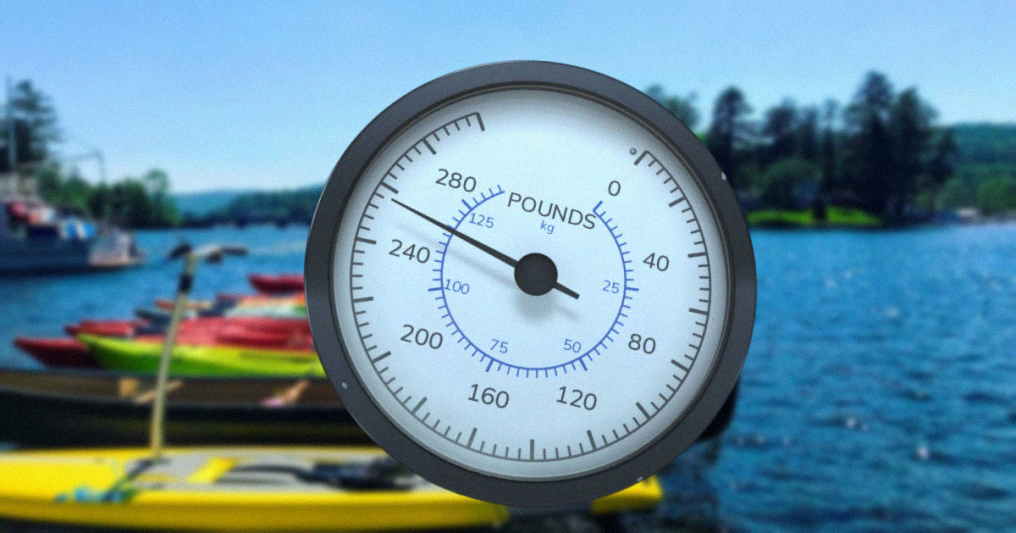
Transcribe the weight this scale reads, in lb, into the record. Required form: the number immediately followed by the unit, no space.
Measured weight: 256lb
